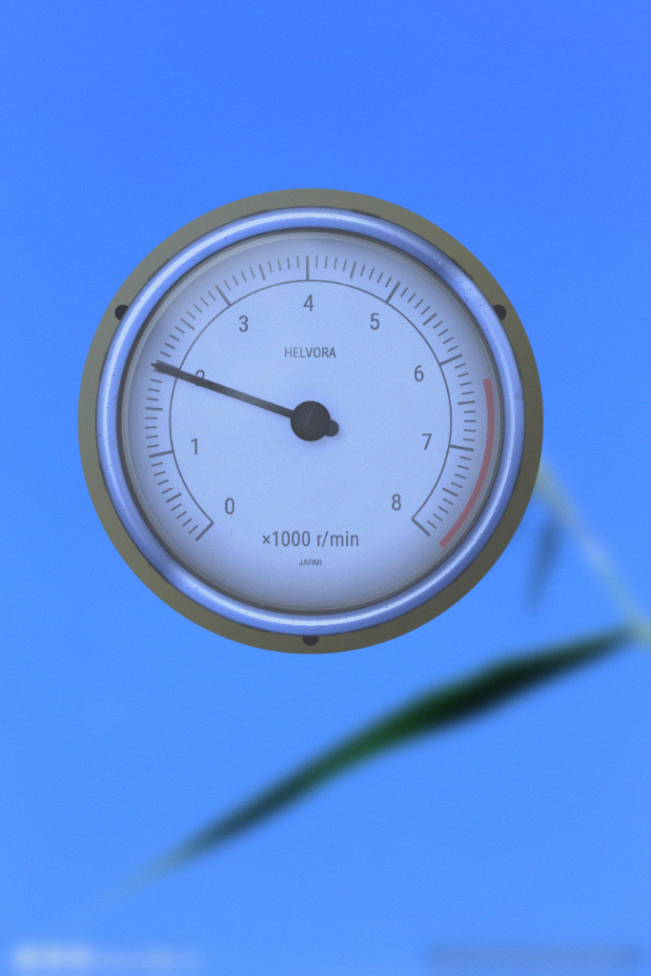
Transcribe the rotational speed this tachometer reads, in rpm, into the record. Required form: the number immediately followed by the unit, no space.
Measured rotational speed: 1950rpm
